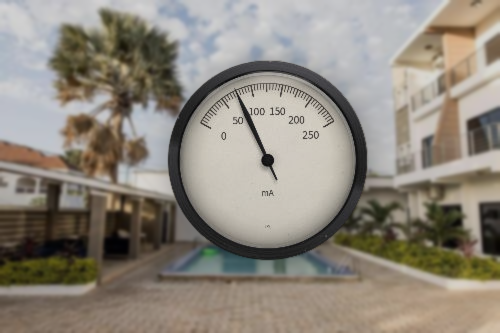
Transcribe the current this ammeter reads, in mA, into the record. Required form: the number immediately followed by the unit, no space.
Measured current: 75mA
